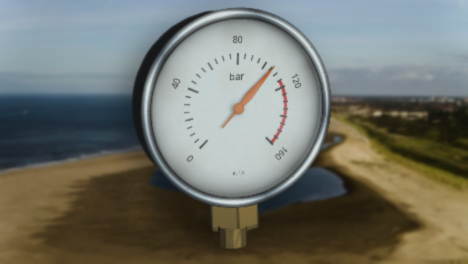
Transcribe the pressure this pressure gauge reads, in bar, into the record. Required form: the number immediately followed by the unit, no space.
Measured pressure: 105bar
